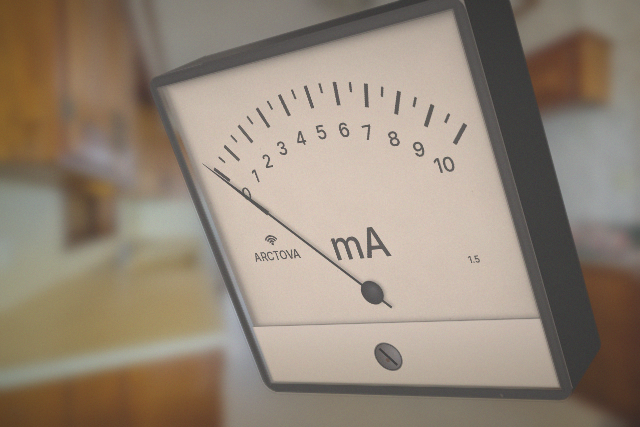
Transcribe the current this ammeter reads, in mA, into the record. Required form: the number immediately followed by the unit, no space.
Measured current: 0mA
